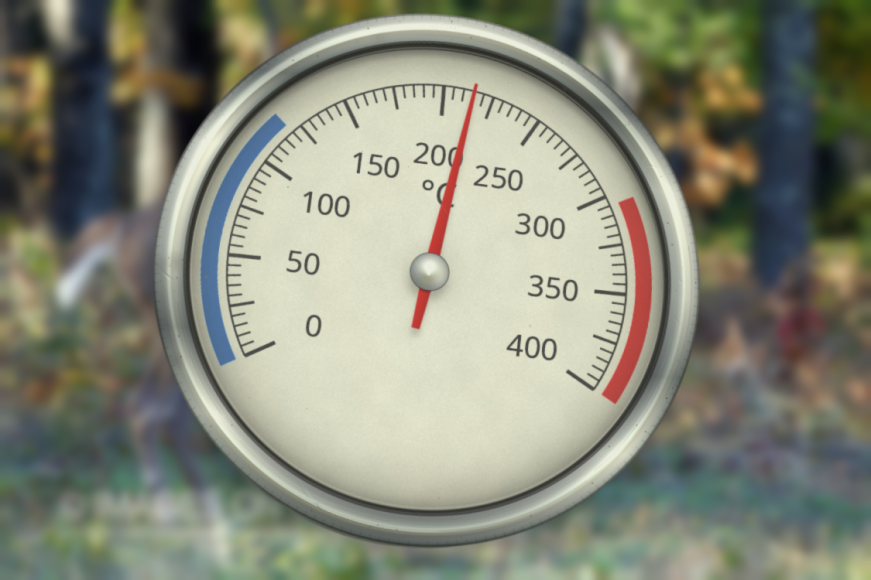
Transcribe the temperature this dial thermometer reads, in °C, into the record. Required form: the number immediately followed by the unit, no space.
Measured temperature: 215°C
